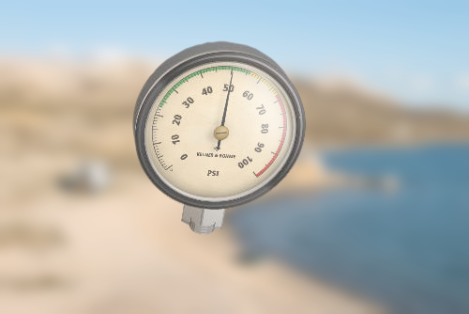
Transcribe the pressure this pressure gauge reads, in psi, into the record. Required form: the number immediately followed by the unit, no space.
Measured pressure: 50psi
